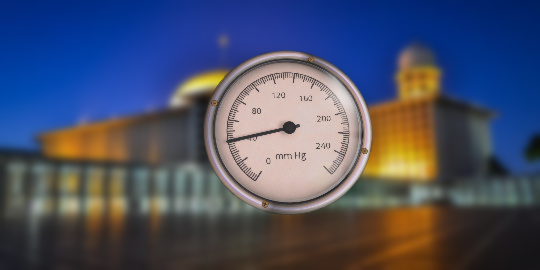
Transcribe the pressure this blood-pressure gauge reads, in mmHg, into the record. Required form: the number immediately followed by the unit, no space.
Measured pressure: 40mmHg
